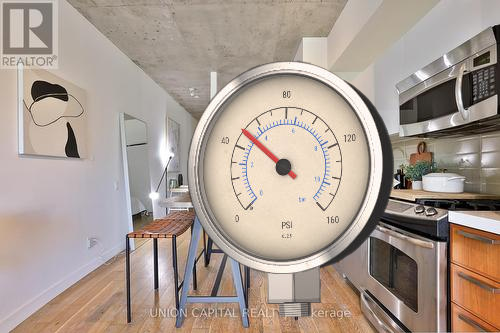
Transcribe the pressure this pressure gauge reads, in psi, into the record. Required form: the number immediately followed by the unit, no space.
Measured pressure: 50psi
